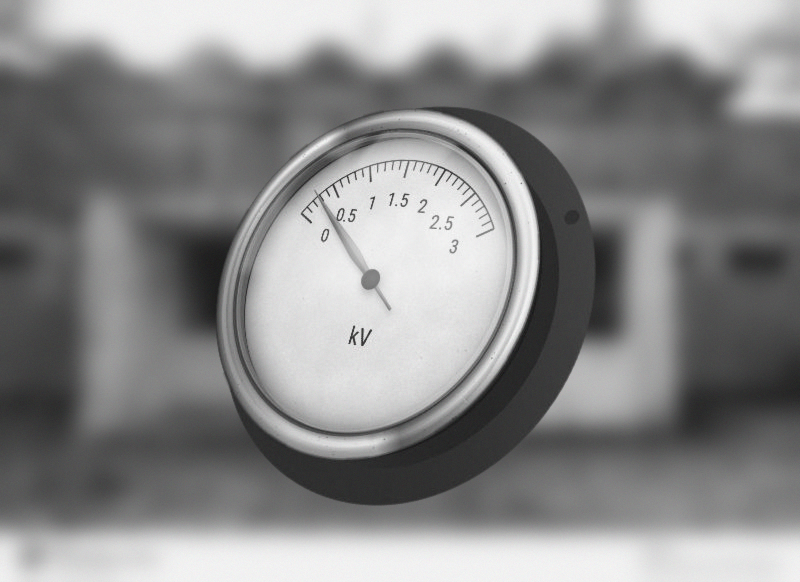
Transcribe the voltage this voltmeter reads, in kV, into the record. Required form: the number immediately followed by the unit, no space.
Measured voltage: 0.3kV
